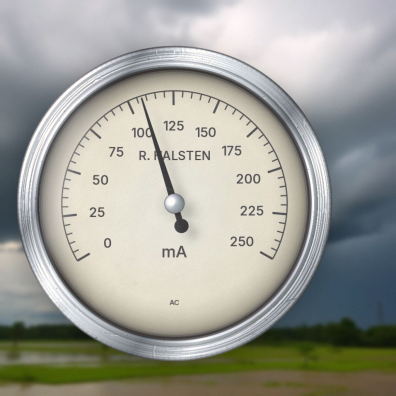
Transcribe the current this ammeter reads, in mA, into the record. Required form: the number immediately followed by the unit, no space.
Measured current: 107.5mA
